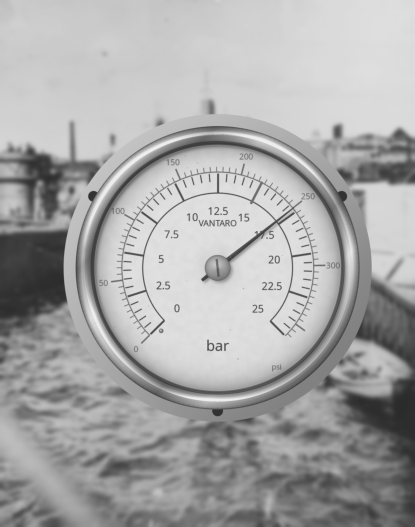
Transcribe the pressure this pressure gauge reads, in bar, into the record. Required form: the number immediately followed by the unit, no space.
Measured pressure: 17.25bar
